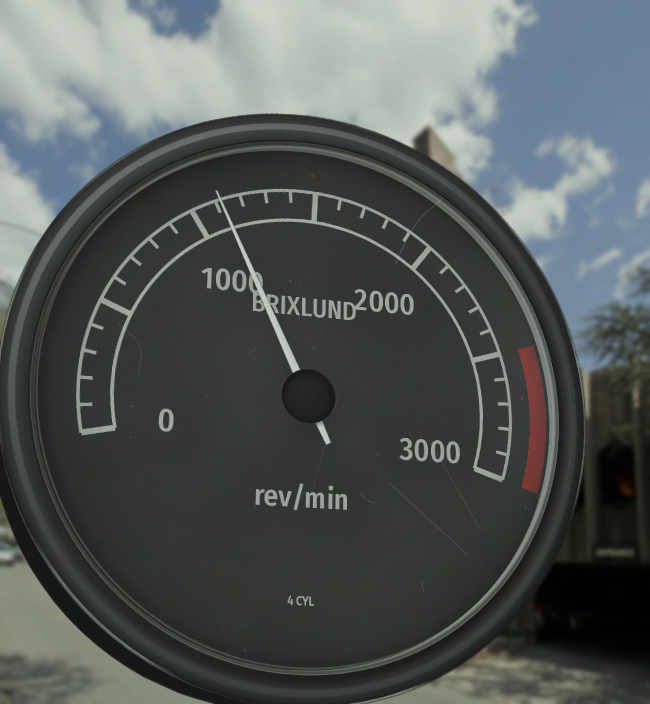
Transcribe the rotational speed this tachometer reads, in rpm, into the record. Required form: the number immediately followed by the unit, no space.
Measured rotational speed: 1100rpm
